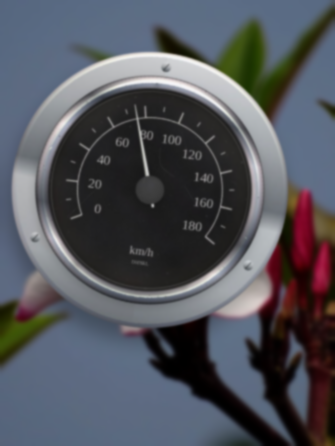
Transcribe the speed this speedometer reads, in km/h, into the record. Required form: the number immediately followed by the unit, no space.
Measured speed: 75km/h
